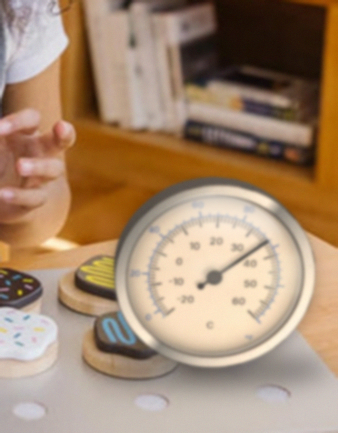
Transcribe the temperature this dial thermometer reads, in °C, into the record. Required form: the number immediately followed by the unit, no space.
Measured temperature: 35°C
